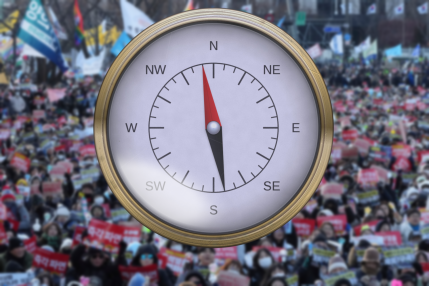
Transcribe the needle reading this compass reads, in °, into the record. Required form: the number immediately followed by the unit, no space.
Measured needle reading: 350°
